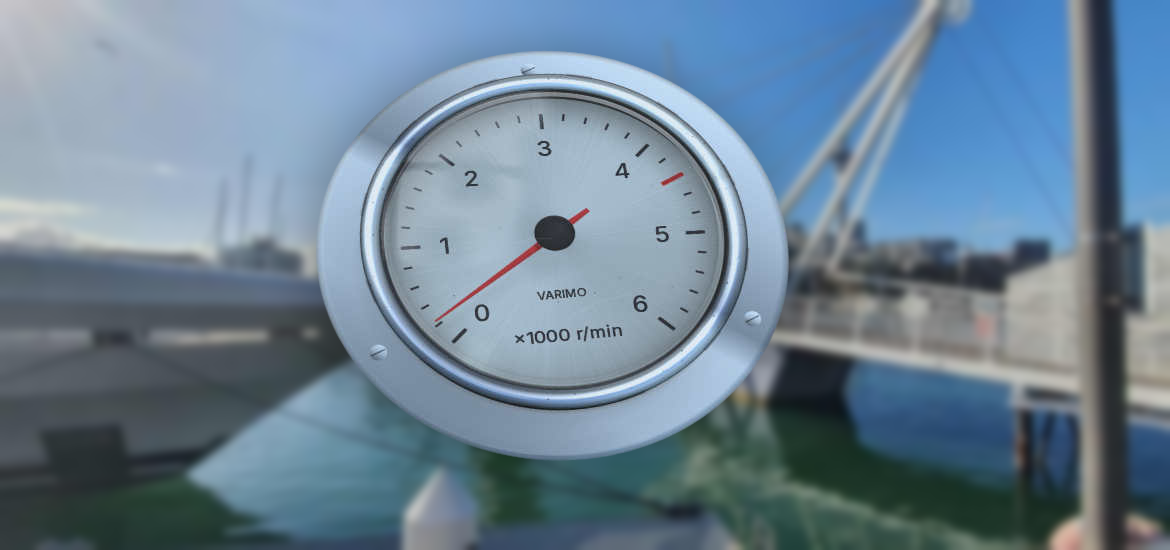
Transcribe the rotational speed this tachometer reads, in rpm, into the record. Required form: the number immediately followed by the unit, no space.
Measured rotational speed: 200rpm
